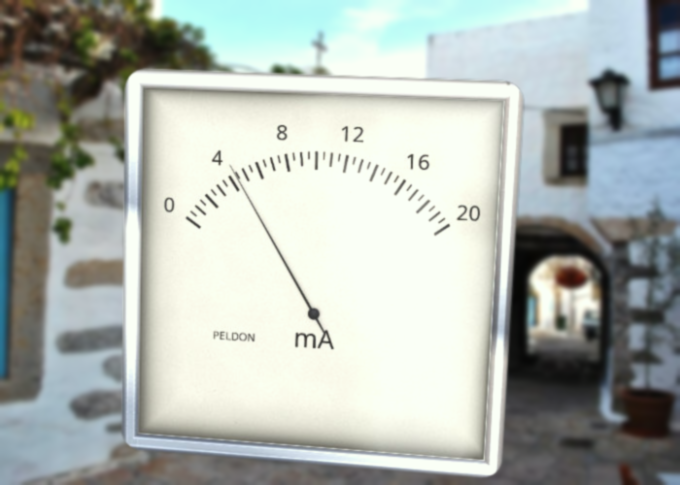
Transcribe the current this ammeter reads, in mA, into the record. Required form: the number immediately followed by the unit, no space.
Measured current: 4.5mA
